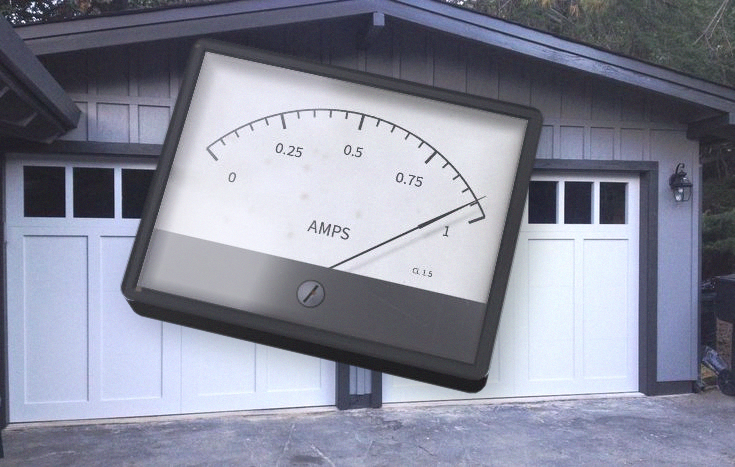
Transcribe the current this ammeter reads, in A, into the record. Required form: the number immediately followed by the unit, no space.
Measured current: 0.95A
